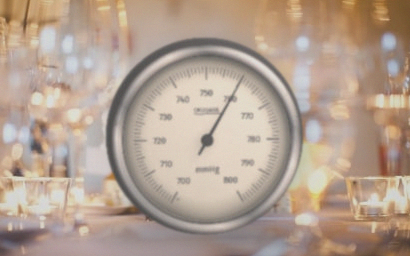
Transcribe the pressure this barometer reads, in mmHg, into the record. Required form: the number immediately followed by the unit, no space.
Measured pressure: 760mmHg
